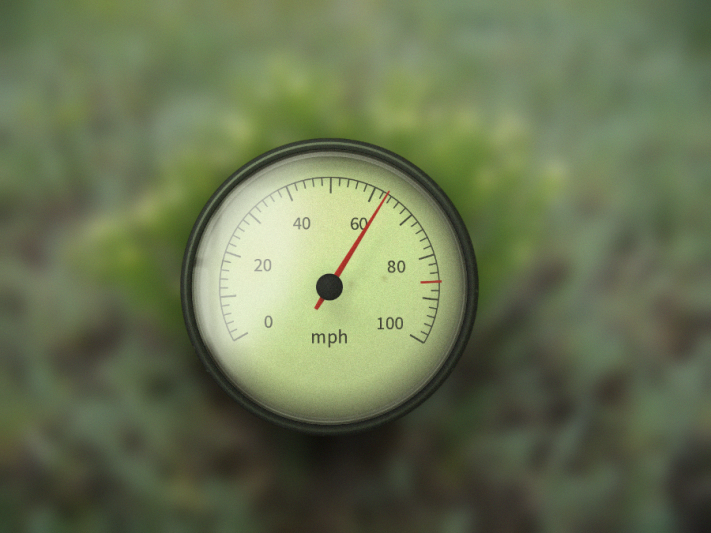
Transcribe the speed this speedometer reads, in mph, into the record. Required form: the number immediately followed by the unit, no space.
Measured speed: 63mph
